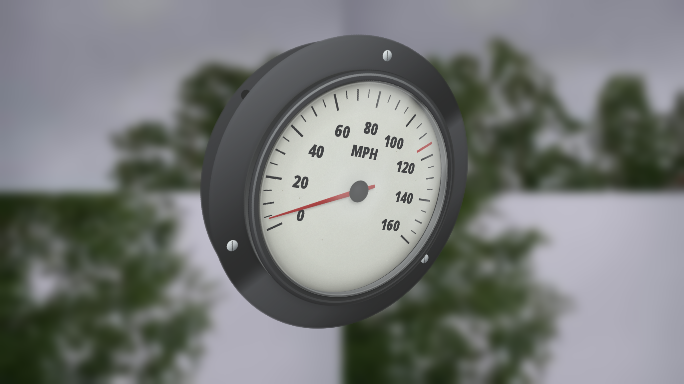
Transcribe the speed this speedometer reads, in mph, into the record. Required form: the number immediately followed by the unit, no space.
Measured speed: 5mph
